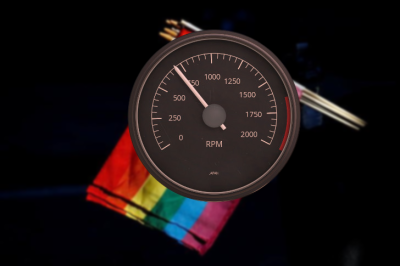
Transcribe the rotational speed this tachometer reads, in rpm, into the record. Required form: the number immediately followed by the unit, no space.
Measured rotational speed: 700rpm
